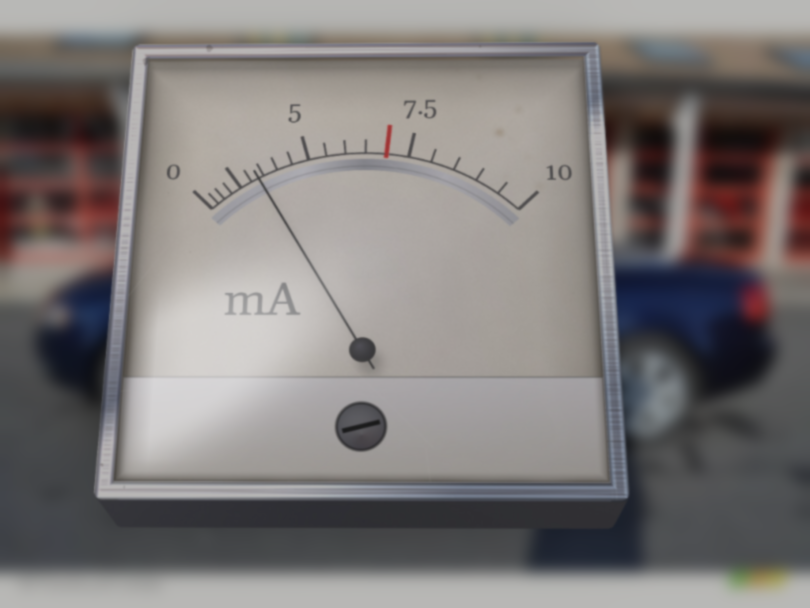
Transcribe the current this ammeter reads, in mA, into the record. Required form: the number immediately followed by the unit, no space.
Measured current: 3.25mA
